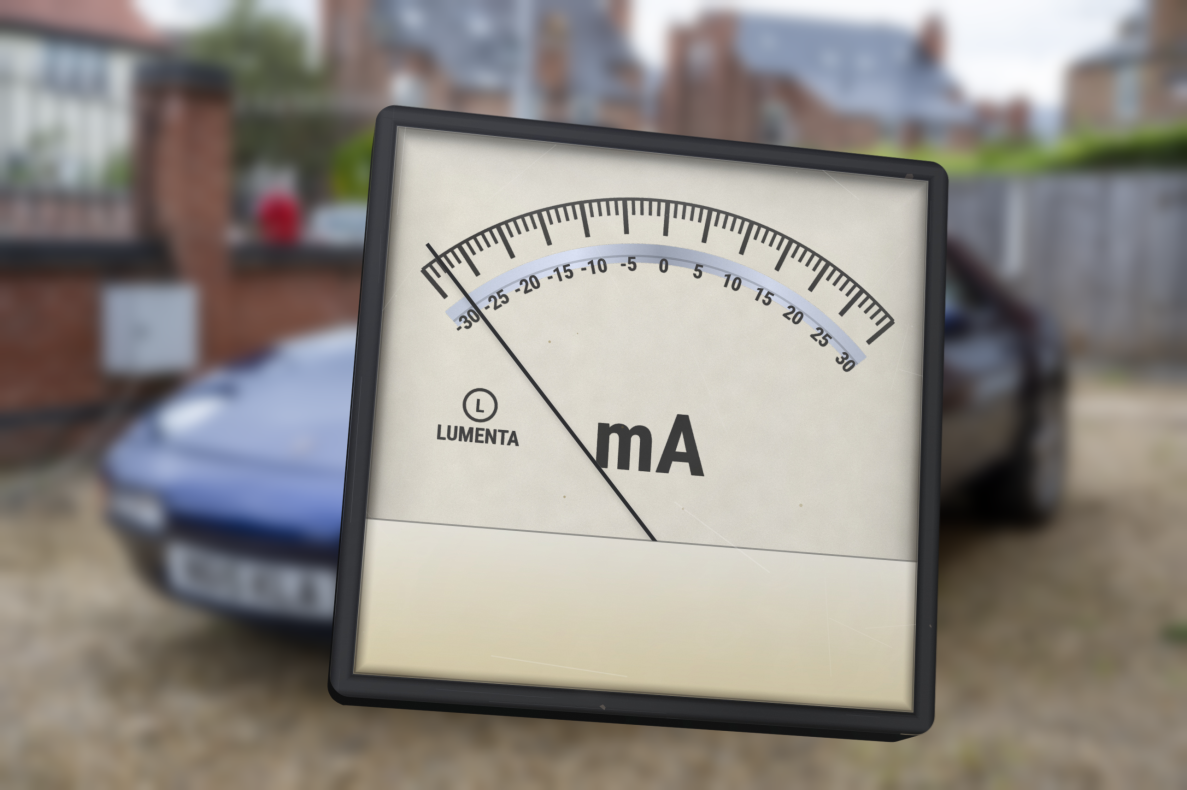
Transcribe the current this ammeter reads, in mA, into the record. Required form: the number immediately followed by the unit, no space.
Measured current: -28mA
